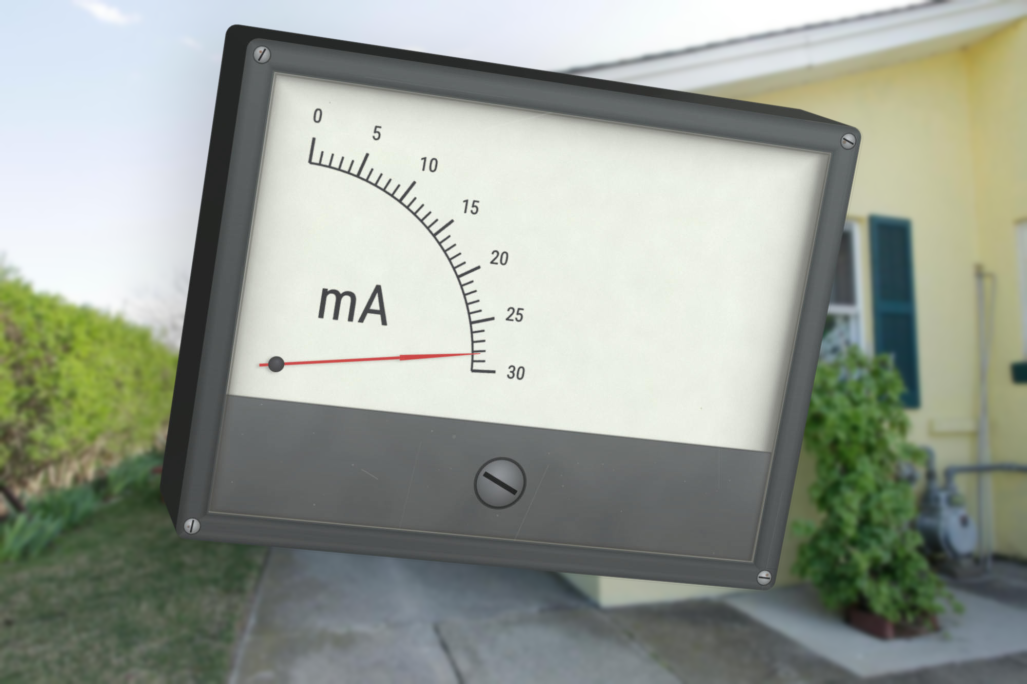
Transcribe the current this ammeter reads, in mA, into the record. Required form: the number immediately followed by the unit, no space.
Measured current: 28mA
